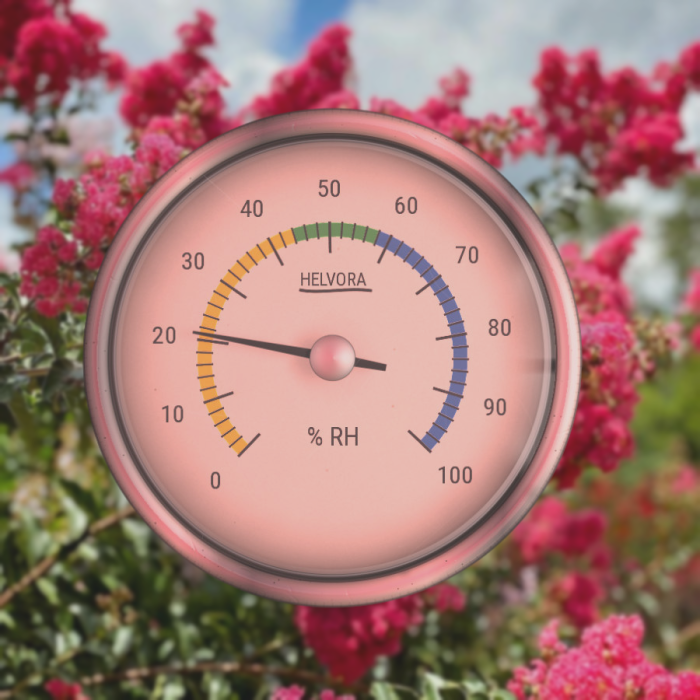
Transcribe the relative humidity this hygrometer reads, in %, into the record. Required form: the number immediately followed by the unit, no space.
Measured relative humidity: 21%
